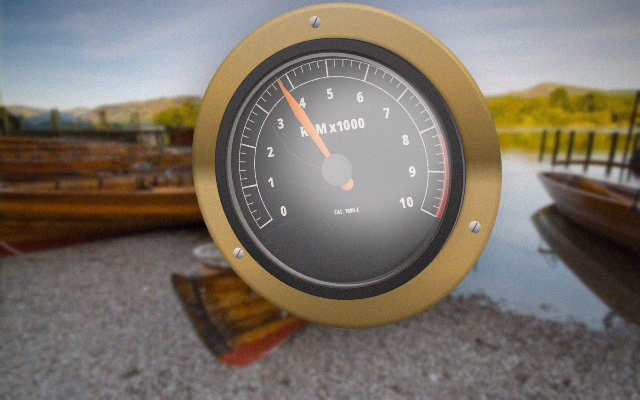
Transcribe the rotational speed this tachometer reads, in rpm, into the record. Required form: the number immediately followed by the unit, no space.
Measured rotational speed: 3800rpm
